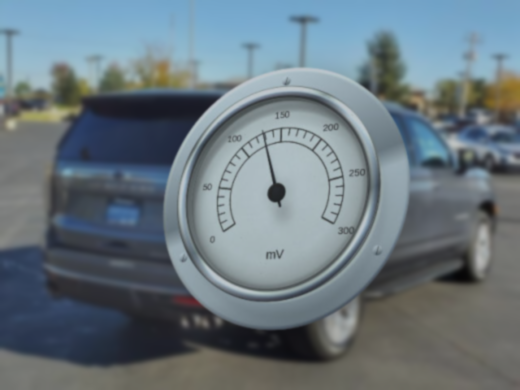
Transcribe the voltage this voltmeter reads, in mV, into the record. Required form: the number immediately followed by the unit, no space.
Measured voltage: 130mV
